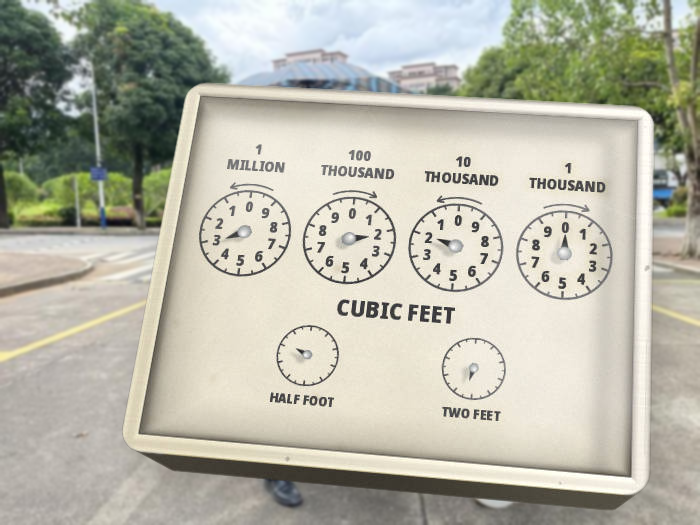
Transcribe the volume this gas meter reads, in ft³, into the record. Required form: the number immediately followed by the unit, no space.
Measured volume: 322000ft³
